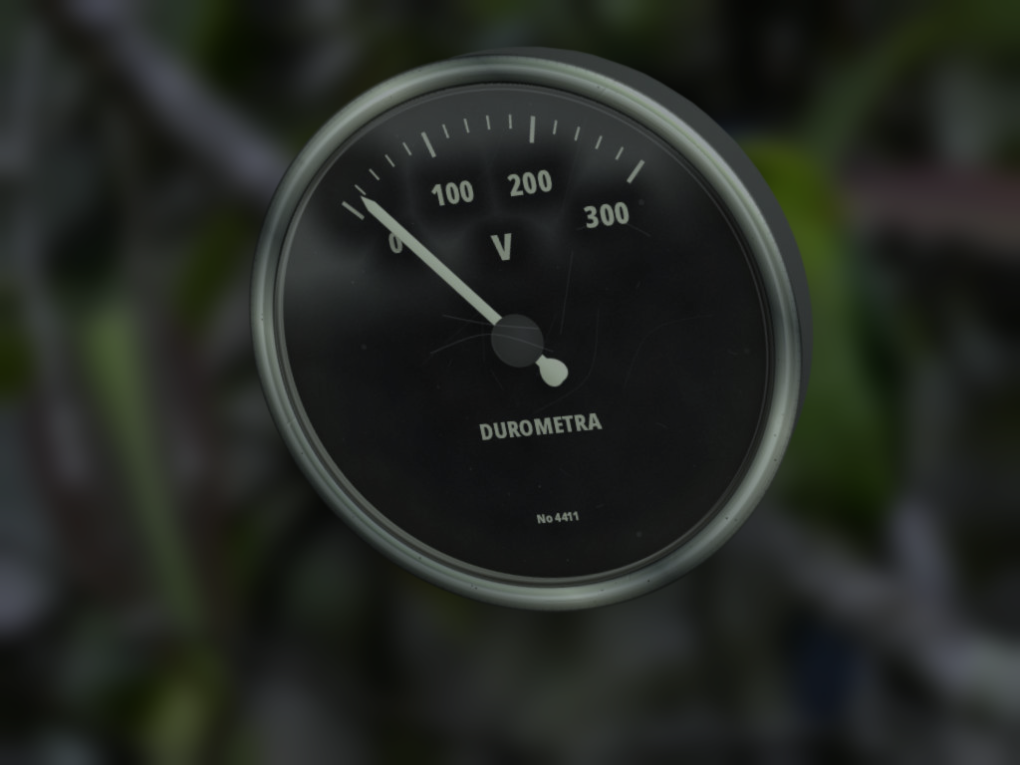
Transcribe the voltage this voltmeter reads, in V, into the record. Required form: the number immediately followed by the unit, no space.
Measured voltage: 20V
